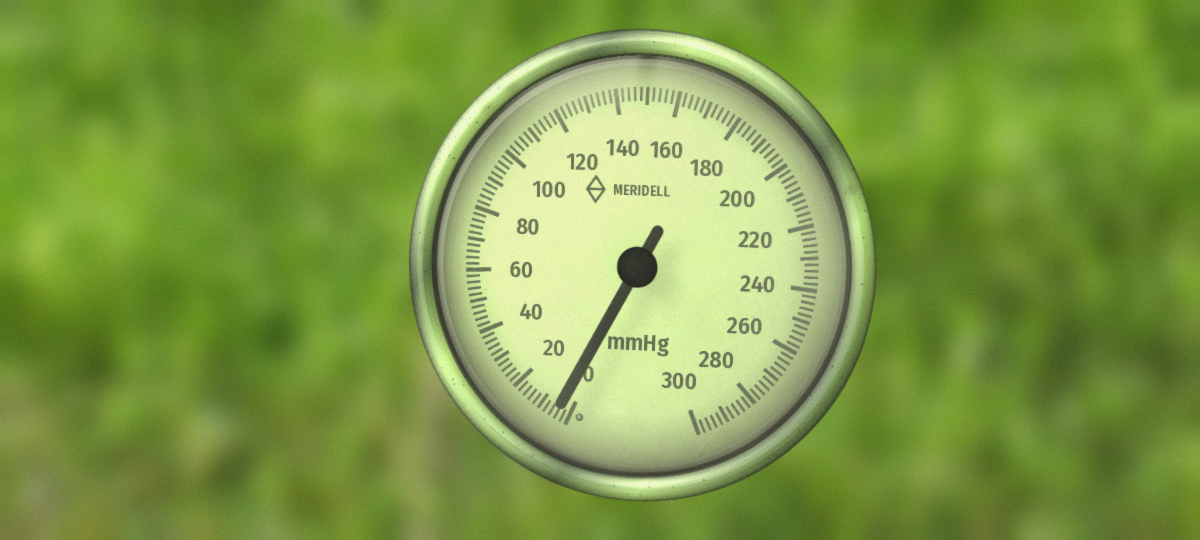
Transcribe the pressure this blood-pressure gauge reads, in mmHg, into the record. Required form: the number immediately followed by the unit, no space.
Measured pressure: 4mmHg
